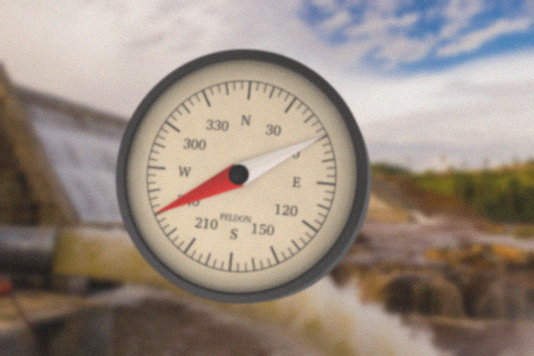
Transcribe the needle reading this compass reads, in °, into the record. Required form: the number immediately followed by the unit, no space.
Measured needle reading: 240°
